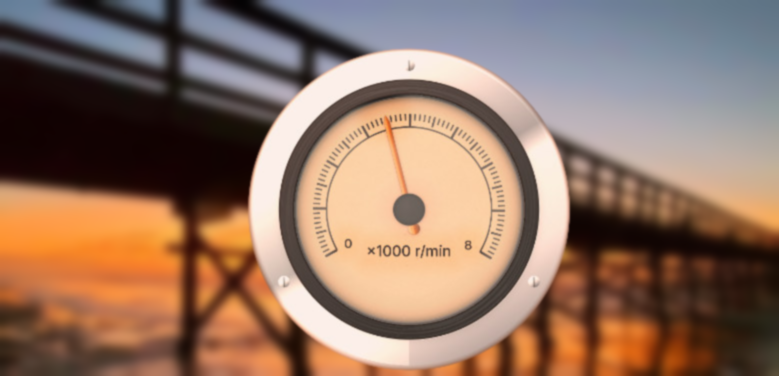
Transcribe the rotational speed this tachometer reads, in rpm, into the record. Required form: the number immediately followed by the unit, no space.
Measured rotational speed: 3500rpm
